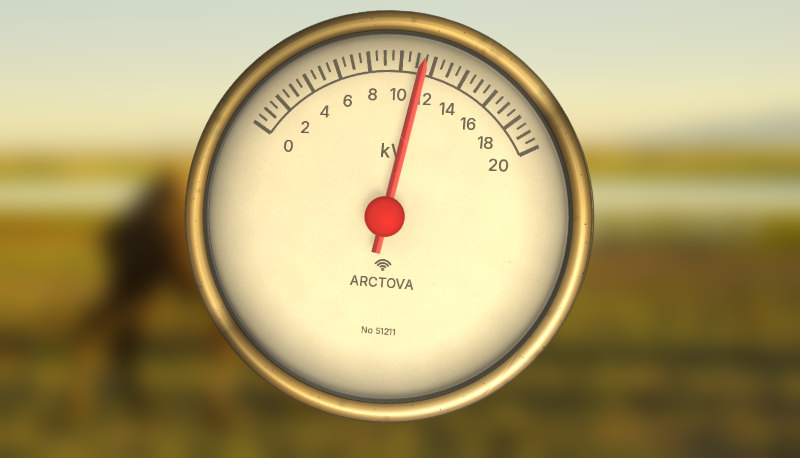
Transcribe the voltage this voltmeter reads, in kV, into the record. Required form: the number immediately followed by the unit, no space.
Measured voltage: 11.5kV
